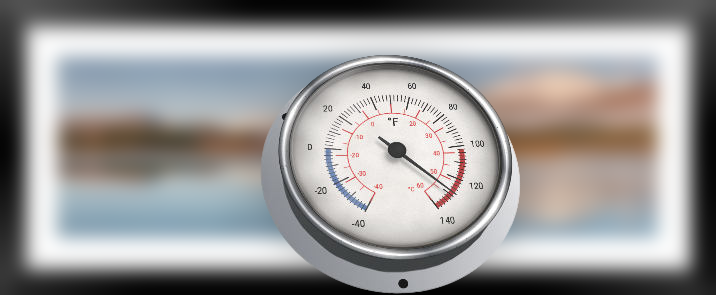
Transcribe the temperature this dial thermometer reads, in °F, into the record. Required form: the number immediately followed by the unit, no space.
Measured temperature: 130°F
